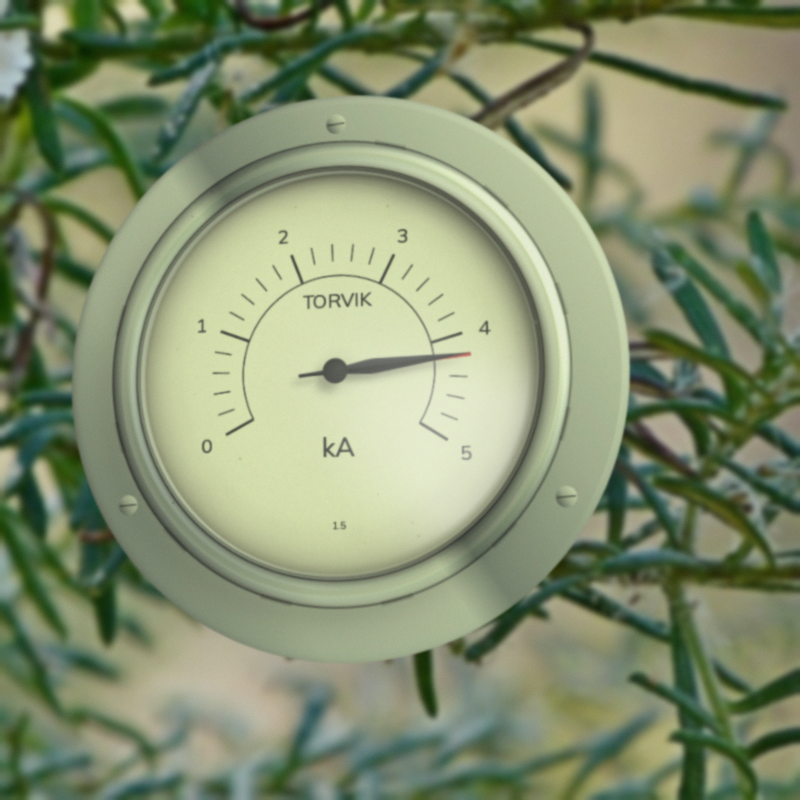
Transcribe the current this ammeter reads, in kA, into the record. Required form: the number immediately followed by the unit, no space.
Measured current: 4.2kA
